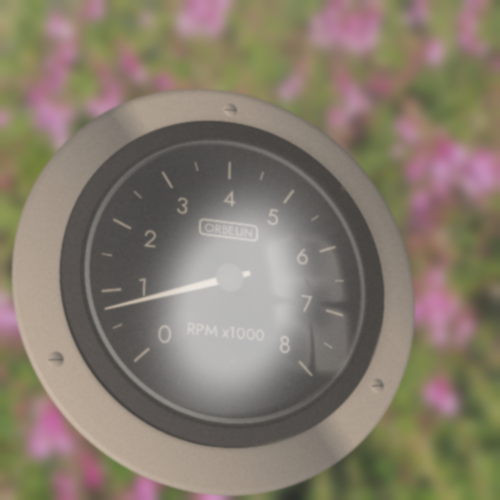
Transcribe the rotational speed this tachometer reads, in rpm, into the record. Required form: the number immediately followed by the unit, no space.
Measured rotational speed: 750rpm
